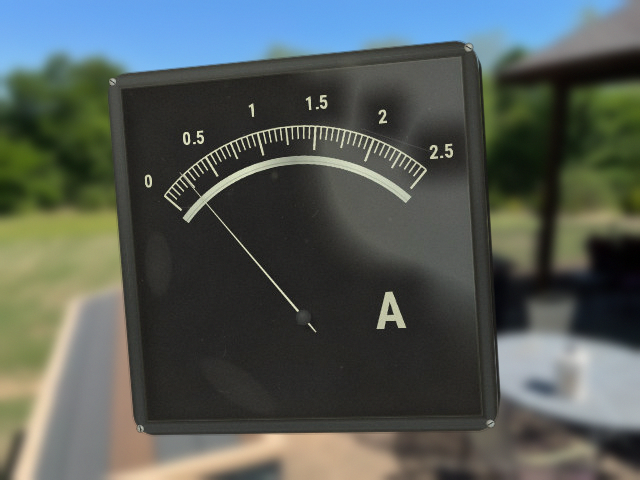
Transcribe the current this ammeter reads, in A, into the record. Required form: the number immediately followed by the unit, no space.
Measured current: 0.25A
